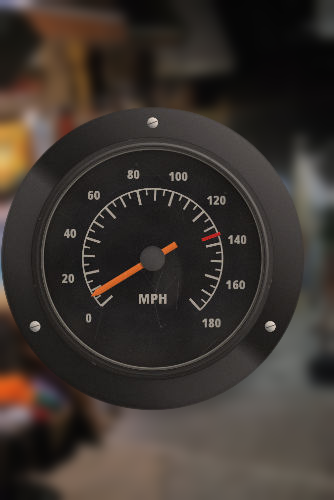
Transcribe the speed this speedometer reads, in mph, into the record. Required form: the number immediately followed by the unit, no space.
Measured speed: 7.5mph
